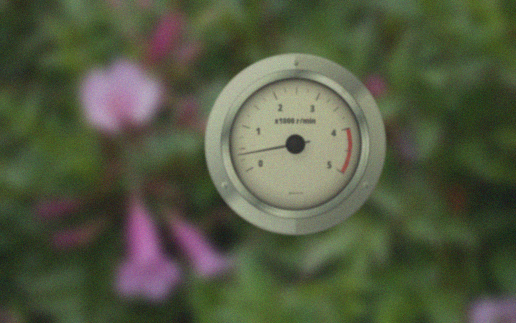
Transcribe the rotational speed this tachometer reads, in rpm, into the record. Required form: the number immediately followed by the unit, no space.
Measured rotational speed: 375rpm
